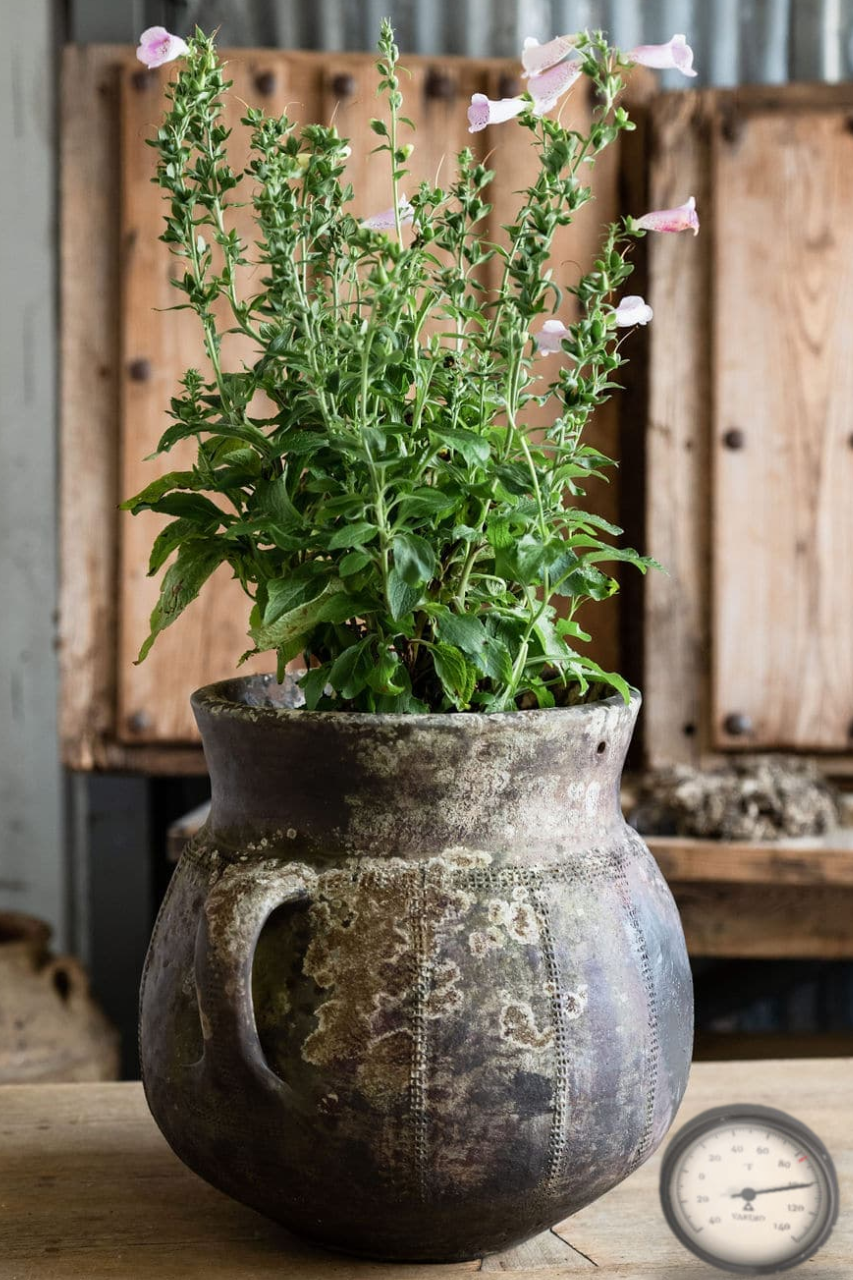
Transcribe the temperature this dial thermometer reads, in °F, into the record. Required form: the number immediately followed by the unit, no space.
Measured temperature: 100°F
